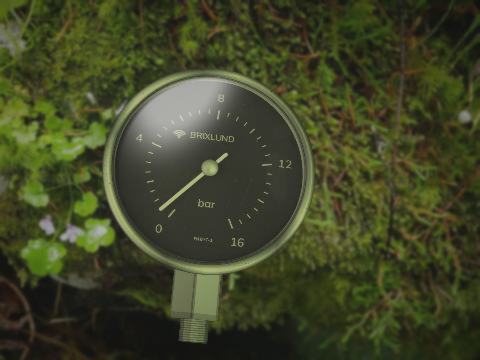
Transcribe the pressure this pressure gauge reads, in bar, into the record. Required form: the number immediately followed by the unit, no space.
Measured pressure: 0.5bar
